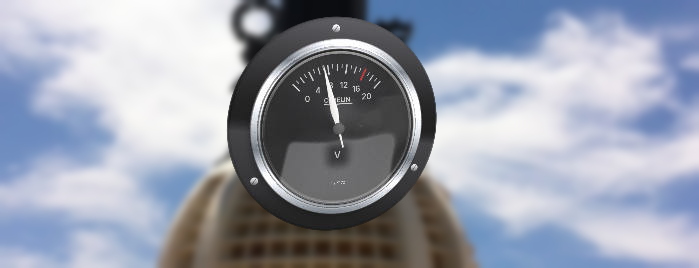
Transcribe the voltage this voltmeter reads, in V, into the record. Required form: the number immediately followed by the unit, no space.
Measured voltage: 7V
